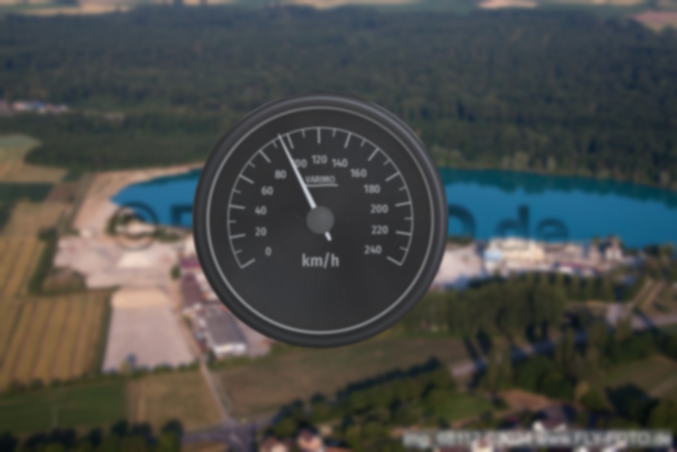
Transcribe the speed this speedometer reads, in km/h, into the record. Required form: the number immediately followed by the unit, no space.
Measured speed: 95km/h
